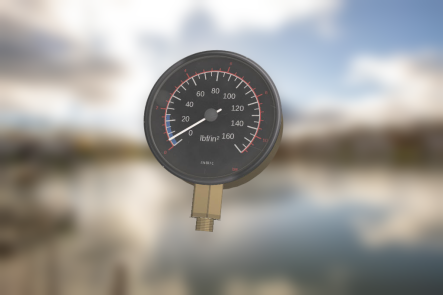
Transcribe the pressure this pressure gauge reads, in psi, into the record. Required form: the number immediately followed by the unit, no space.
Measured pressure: 5psi
